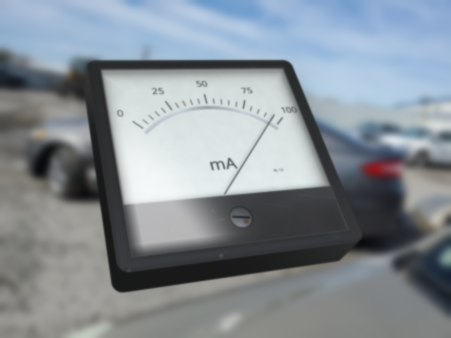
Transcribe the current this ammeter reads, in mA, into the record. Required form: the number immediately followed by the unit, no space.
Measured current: 95mA
